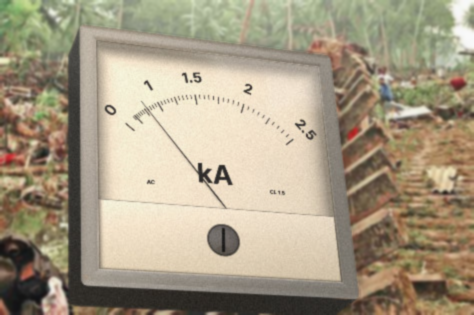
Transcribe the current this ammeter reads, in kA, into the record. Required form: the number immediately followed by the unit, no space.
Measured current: 0.75kA
